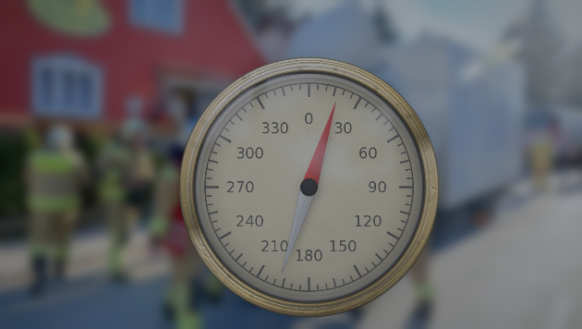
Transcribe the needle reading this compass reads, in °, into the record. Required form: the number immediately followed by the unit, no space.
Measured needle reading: 17.5°
